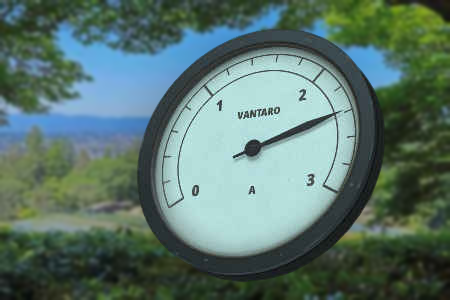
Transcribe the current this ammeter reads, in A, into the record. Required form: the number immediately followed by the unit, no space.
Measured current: 2.4A
